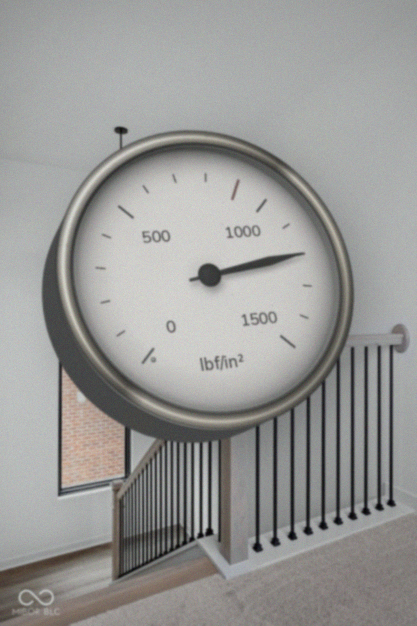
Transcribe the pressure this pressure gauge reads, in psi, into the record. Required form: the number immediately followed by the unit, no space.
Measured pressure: 1200psi
